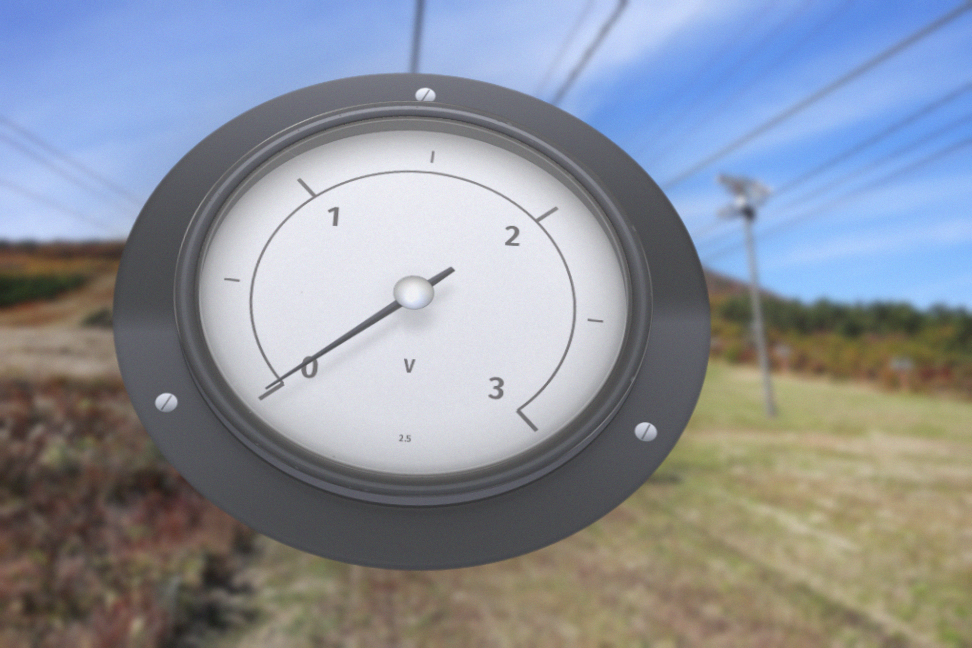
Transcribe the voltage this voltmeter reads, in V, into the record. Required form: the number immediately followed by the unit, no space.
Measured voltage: 0V
